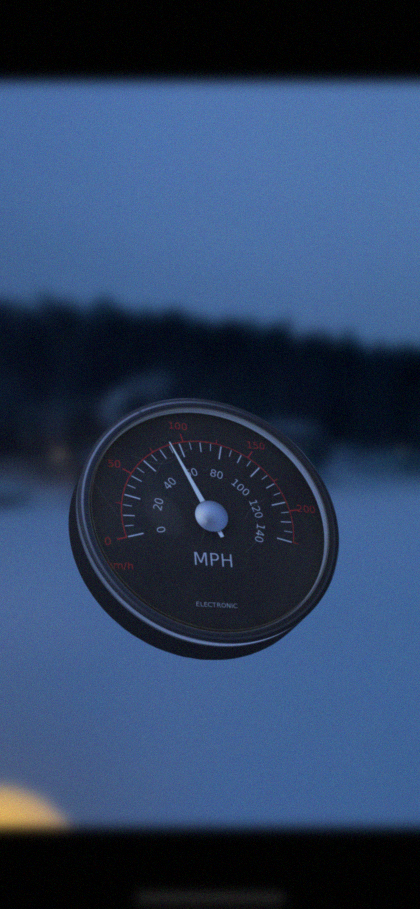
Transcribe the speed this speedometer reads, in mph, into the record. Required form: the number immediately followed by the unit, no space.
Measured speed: 55mph
